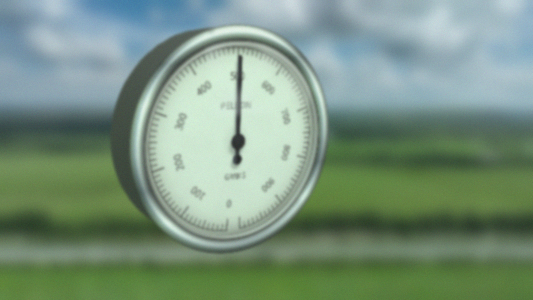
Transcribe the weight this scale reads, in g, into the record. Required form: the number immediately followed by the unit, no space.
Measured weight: 500g
